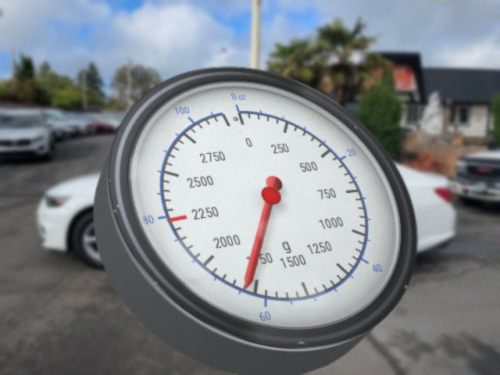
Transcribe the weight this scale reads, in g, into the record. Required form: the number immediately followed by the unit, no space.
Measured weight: 1800g
